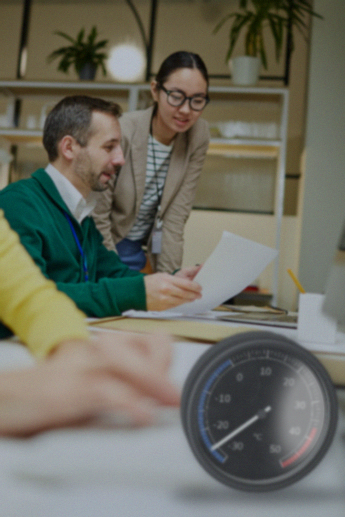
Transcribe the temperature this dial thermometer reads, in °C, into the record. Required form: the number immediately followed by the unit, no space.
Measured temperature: -25°C
